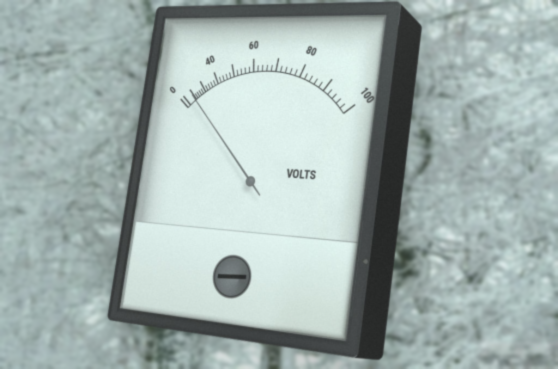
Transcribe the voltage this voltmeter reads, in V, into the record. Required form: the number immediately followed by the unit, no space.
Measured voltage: 20V
